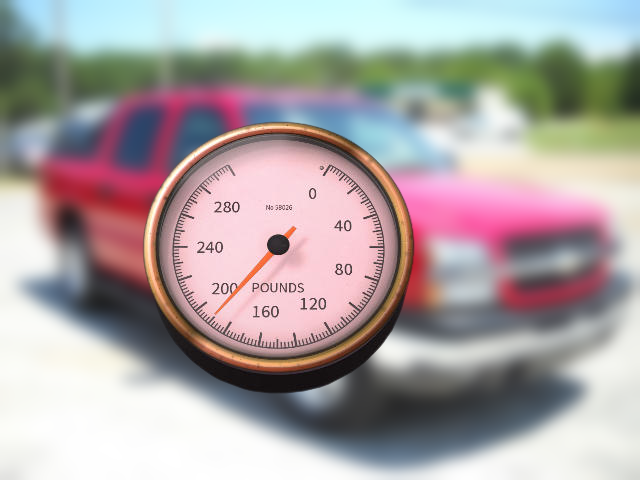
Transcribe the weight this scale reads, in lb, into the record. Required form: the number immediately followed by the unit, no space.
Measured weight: 190lb
